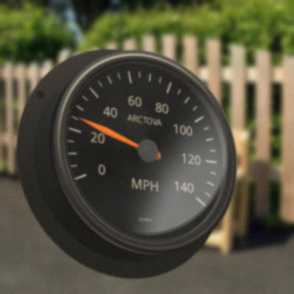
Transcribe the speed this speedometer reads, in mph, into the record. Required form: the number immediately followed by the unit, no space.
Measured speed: 25mph
